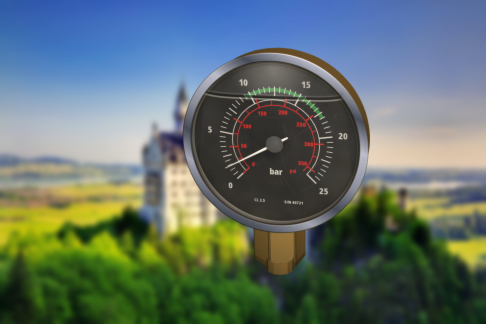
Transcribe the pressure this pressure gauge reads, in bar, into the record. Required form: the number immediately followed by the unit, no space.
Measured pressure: 1.5bar
